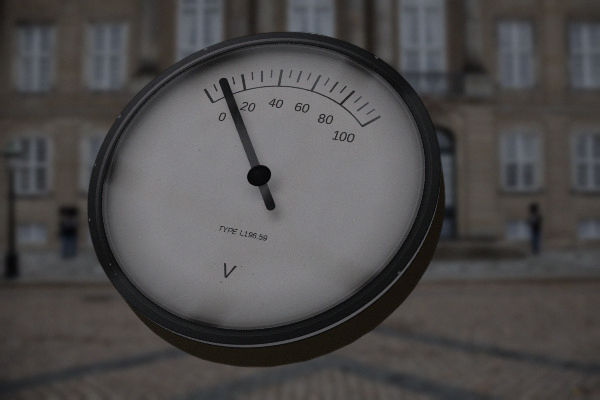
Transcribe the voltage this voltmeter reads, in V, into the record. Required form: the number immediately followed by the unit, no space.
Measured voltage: 10V
